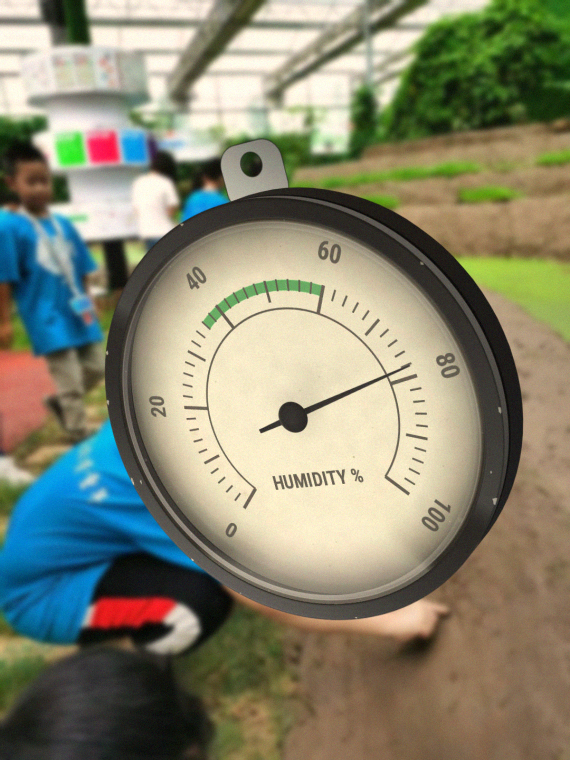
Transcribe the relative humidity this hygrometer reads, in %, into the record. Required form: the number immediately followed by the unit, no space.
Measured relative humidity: 78%
